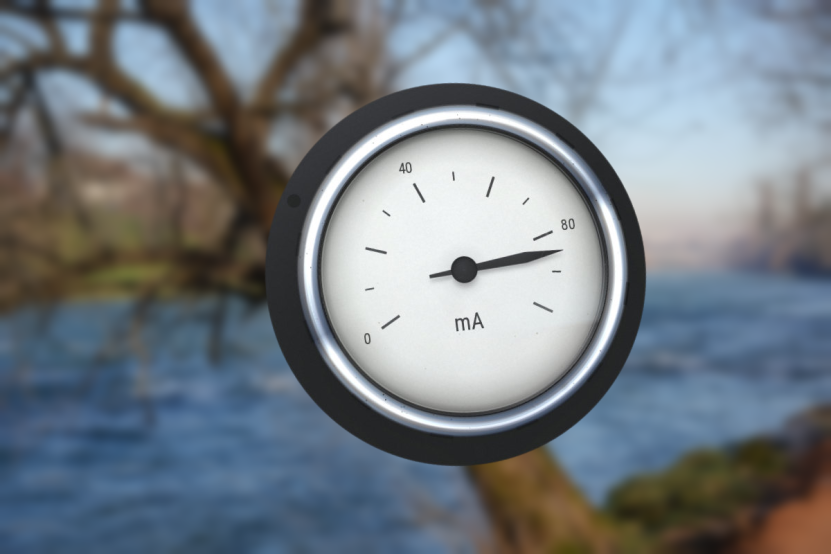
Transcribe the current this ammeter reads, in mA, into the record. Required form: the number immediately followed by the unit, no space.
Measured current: 85mA
